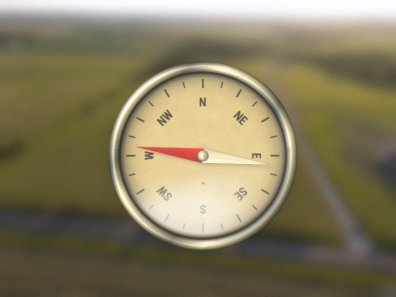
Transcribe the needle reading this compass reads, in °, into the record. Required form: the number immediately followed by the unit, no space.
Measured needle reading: 277.5°
